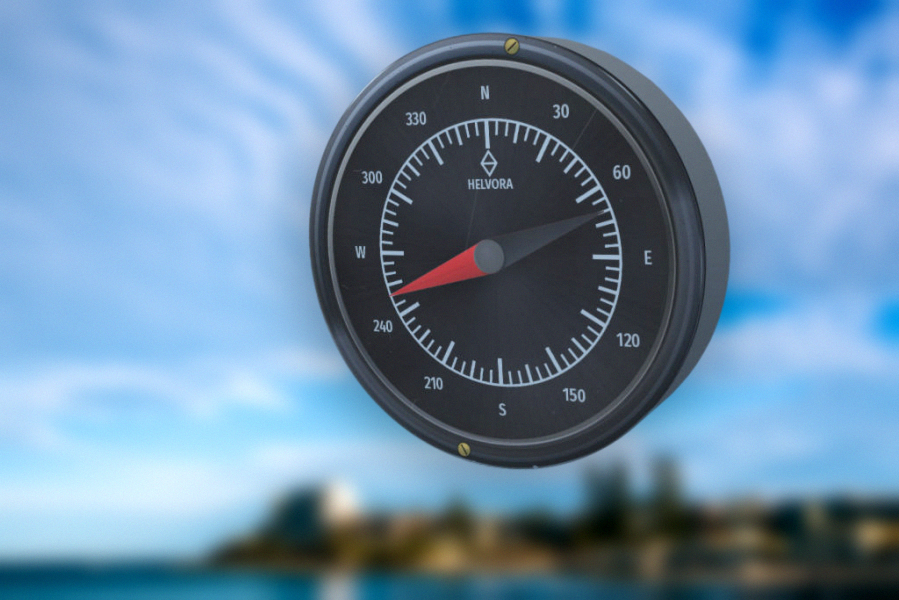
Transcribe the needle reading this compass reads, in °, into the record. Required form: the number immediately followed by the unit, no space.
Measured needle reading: 250°
